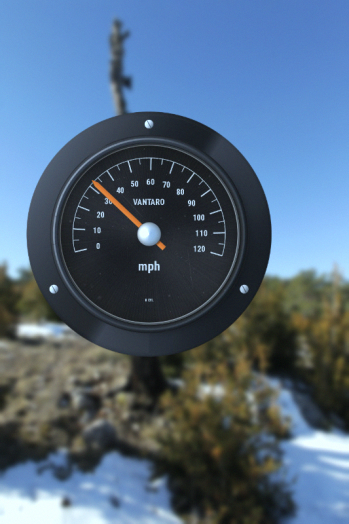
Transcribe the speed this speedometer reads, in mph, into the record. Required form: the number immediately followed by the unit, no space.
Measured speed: 32.5mph
